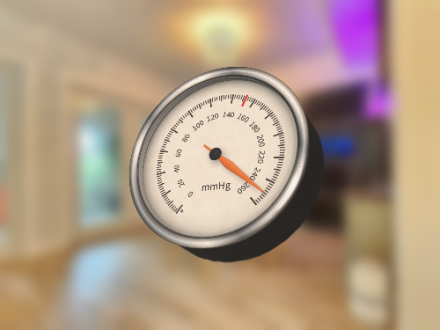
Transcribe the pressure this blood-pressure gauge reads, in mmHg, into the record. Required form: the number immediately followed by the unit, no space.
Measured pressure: 250mmHg
